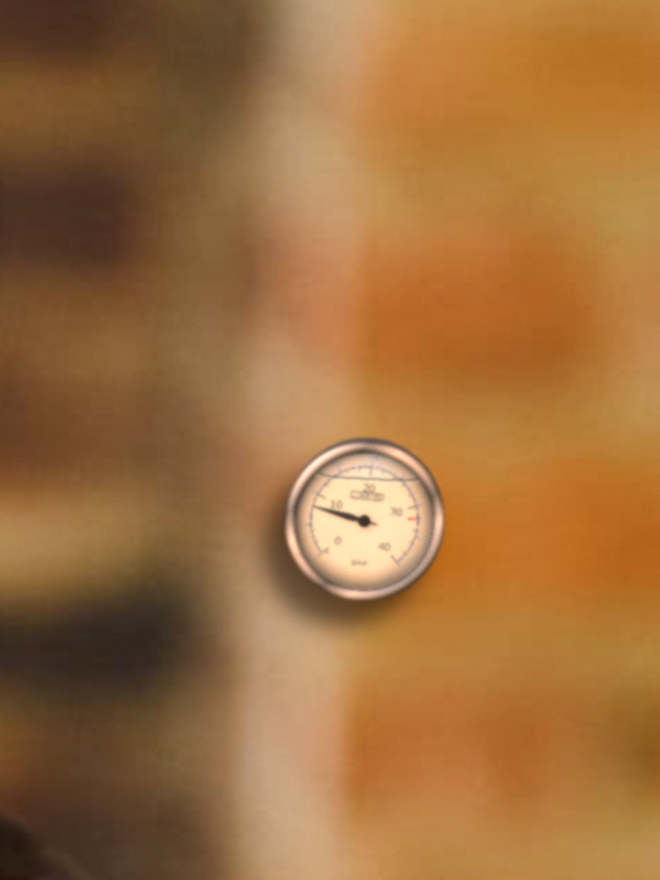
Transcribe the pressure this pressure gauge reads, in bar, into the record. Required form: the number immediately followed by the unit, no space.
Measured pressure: 8bar
